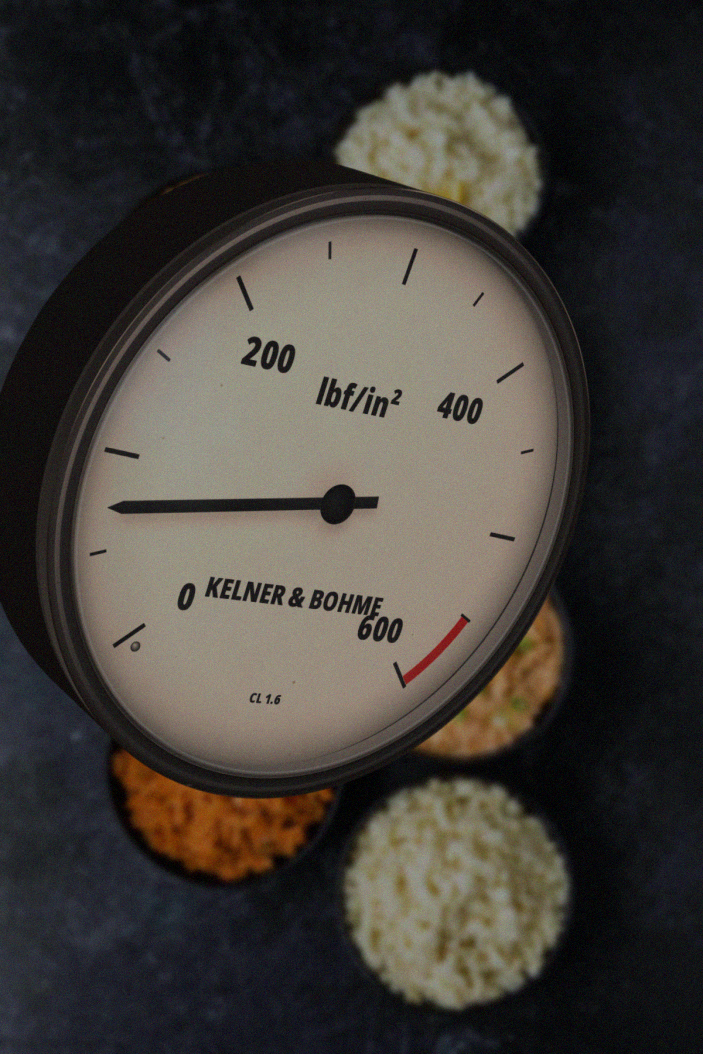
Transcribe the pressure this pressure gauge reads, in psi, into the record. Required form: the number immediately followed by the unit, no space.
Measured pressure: 75psi
